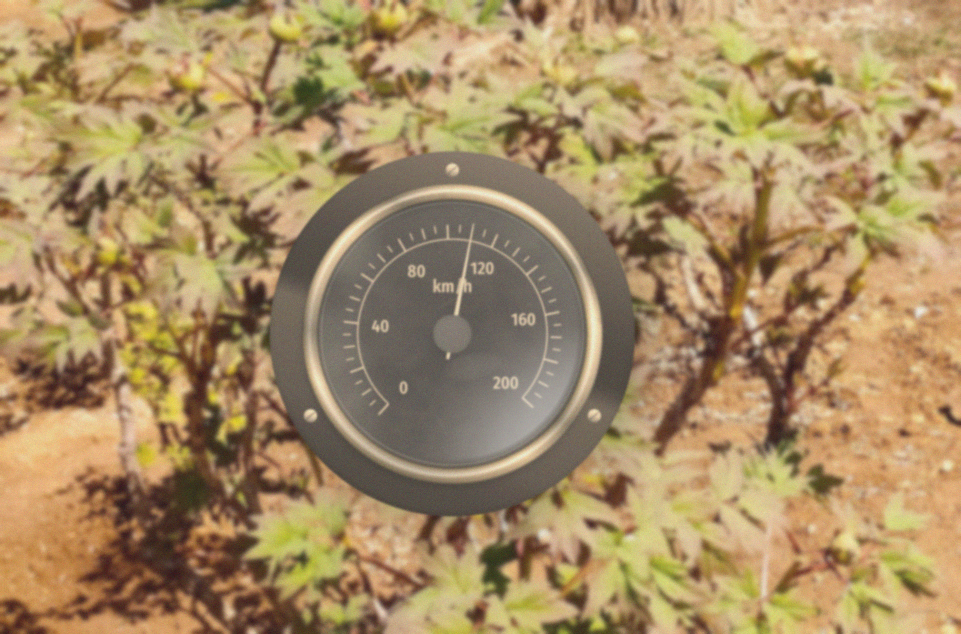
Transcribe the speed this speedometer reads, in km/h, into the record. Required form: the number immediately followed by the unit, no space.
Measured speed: 110km/h
